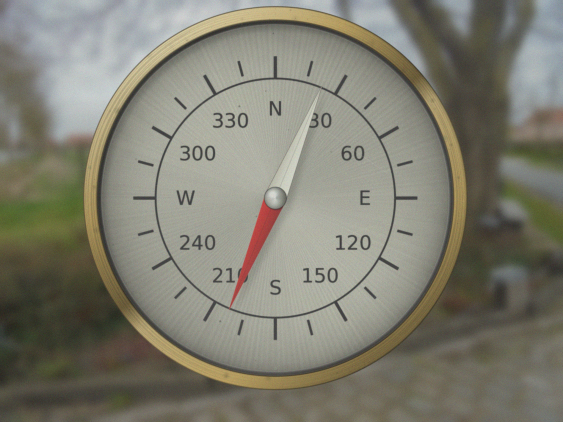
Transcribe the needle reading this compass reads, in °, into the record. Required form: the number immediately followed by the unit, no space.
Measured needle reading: 202.5°
